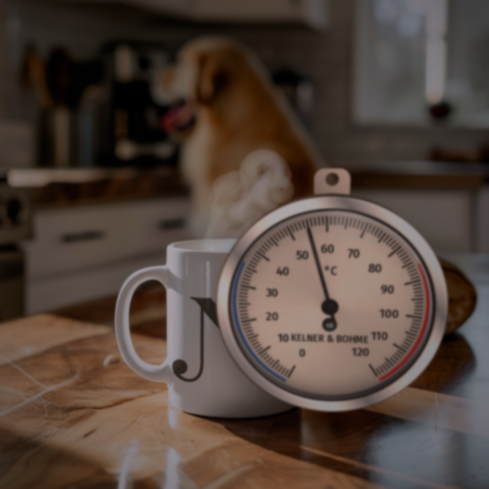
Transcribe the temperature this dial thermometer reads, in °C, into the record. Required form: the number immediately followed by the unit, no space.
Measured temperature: 55°C
